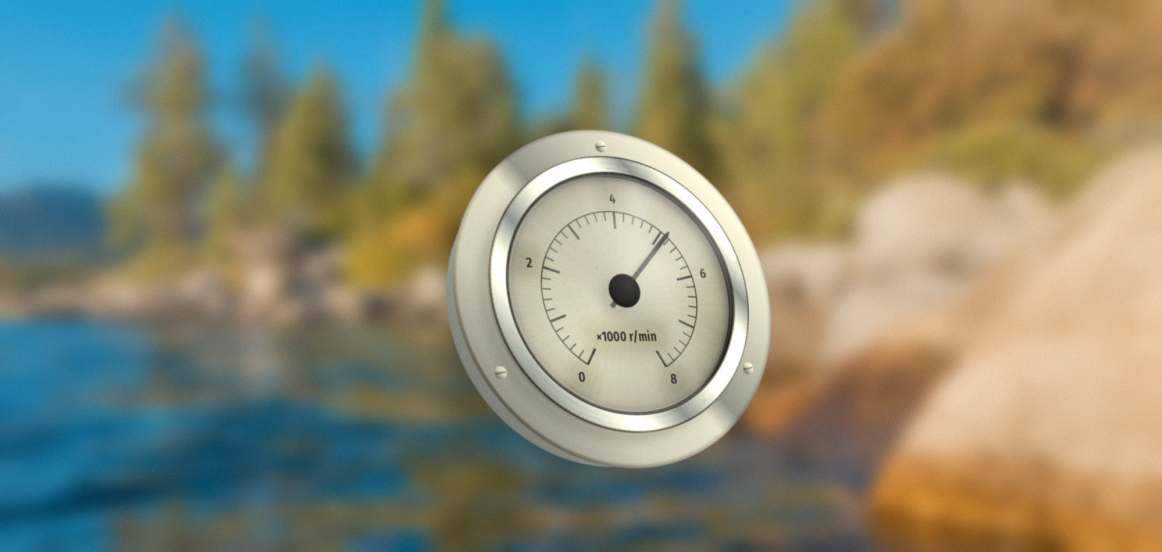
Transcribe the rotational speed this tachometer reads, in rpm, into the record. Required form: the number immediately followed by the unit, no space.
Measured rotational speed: 5100rpm
